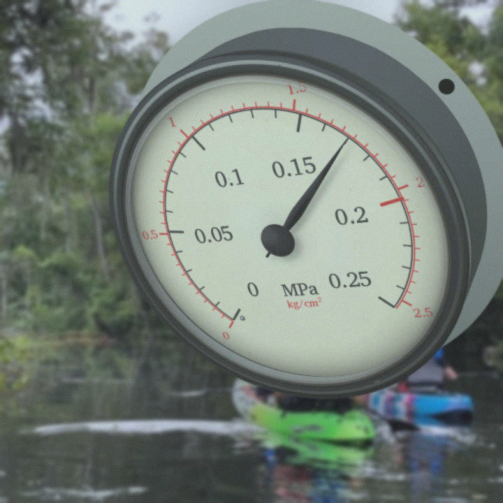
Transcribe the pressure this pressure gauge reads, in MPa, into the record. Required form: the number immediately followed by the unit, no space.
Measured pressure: 0.17MPa
